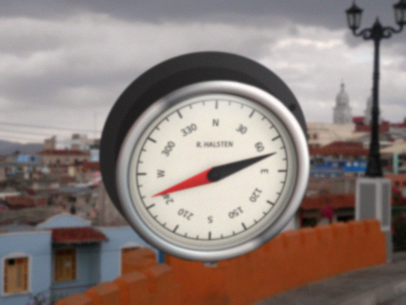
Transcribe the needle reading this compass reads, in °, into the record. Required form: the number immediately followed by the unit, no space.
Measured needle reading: 250°
